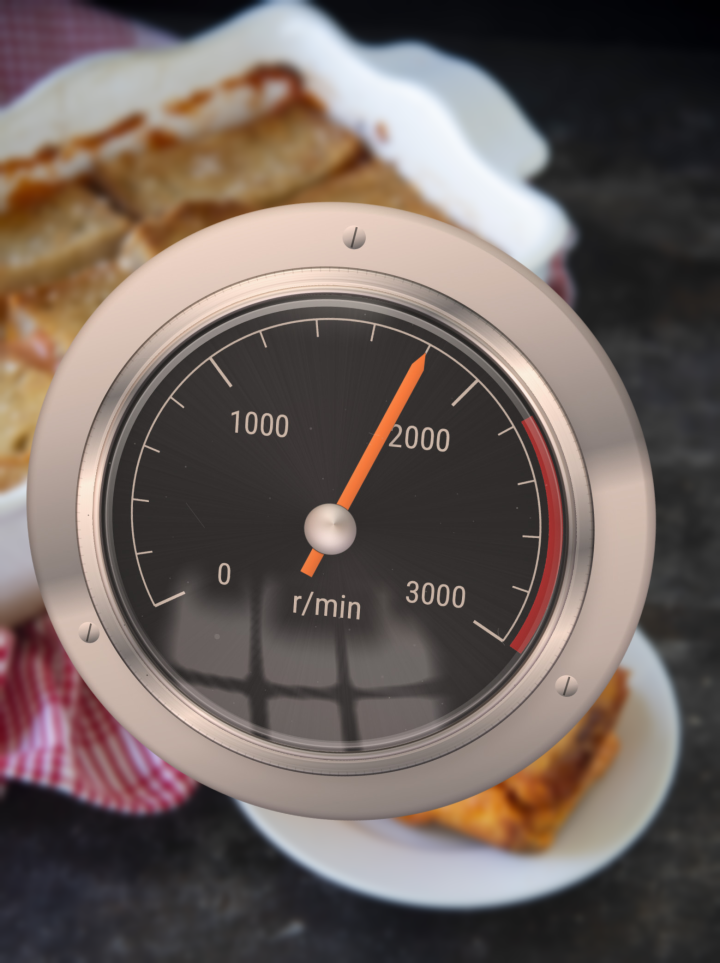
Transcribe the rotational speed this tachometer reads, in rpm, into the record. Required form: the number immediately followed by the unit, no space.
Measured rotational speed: 1800rpm
